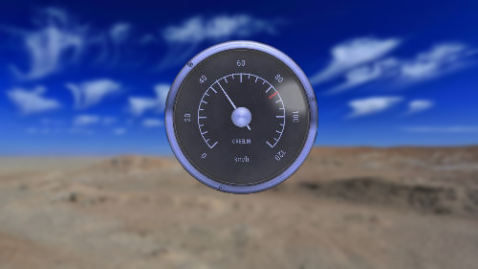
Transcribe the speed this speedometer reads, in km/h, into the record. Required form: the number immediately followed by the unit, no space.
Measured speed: 45km/h
